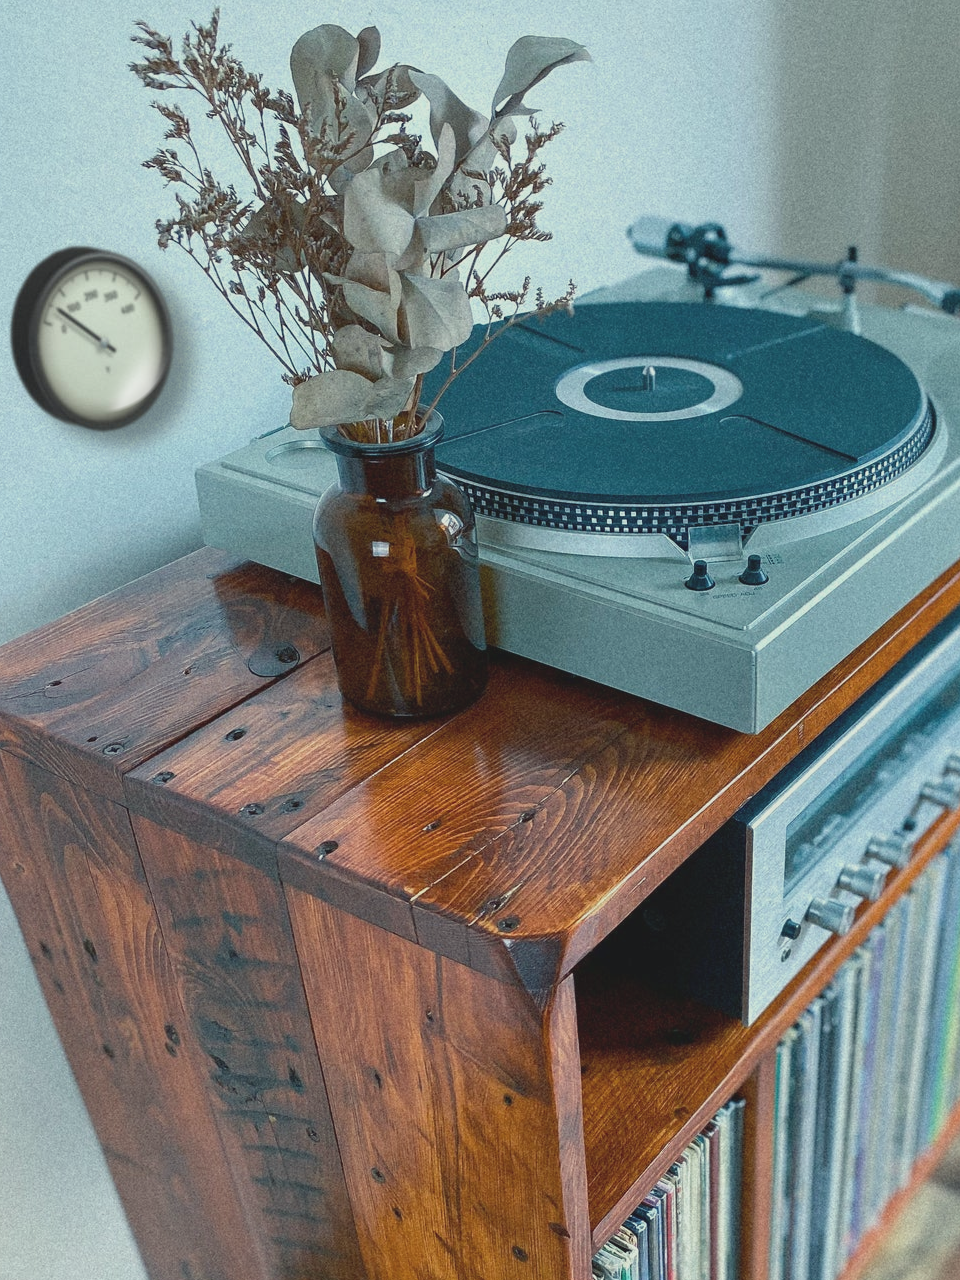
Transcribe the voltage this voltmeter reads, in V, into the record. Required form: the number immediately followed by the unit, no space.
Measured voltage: 50V
